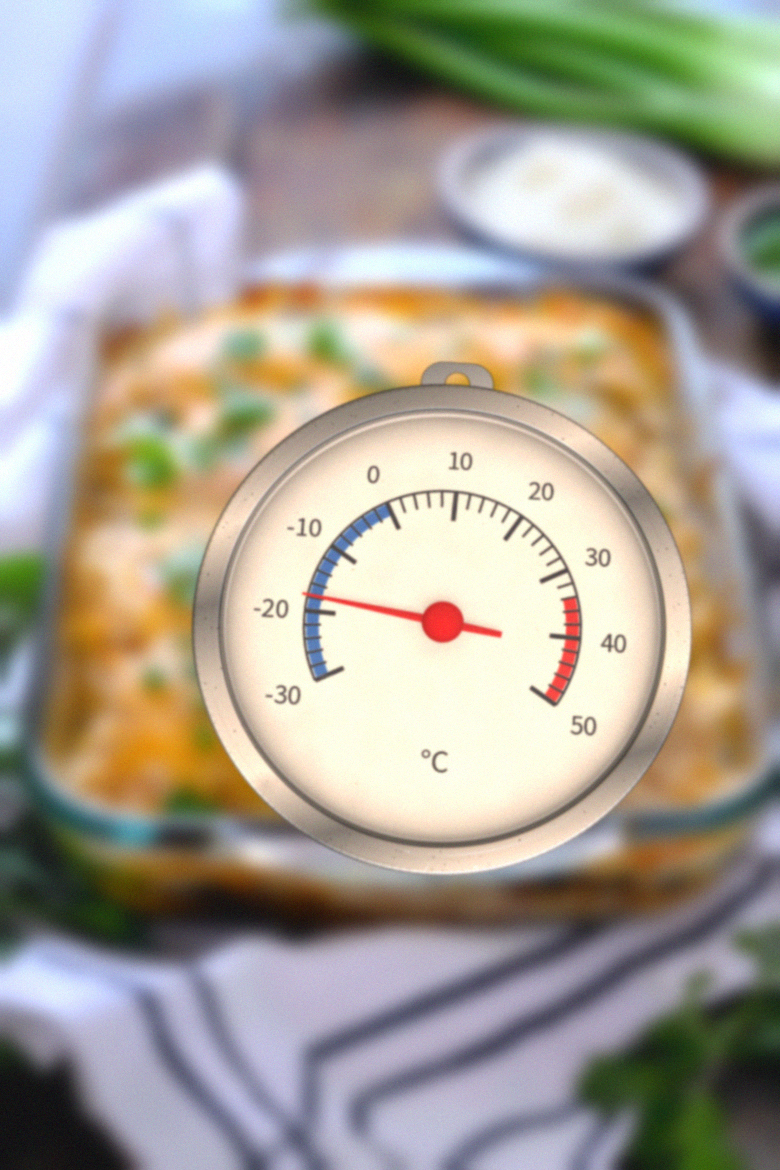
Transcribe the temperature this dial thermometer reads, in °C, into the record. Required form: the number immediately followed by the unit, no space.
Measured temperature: -18°C
